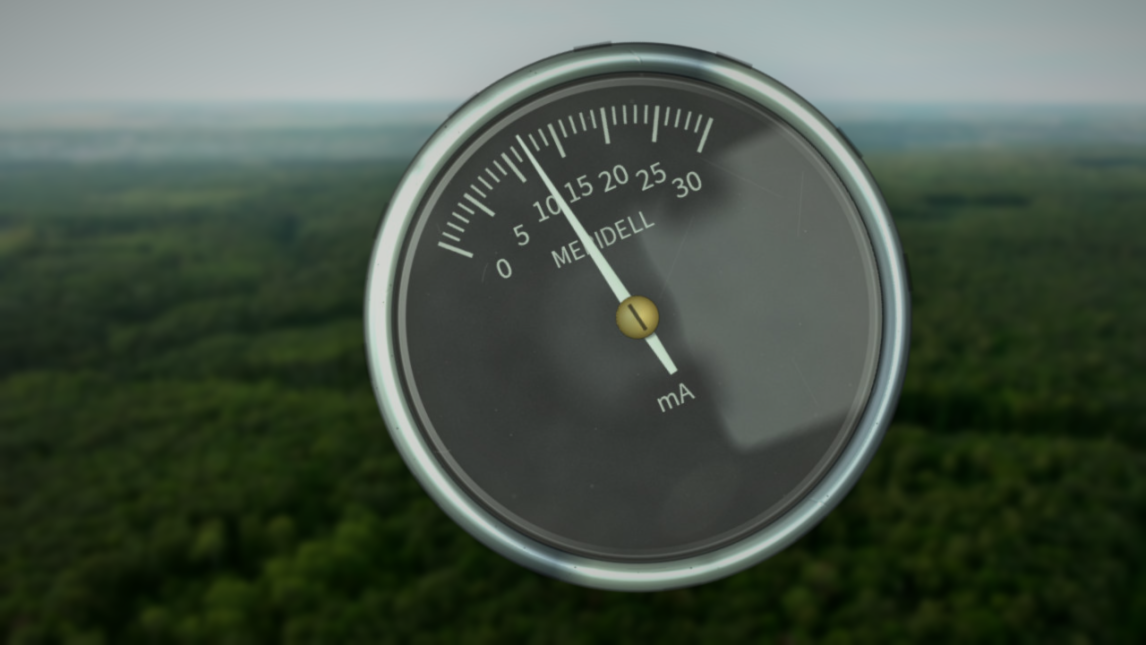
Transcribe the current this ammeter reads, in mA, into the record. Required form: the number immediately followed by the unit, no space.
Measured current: 12mA
